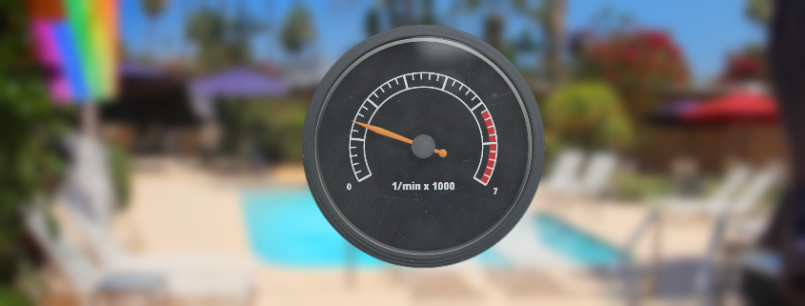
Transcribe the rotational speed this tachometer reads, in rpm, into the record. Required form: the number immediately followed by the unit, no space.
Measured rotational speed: 1400rpm
